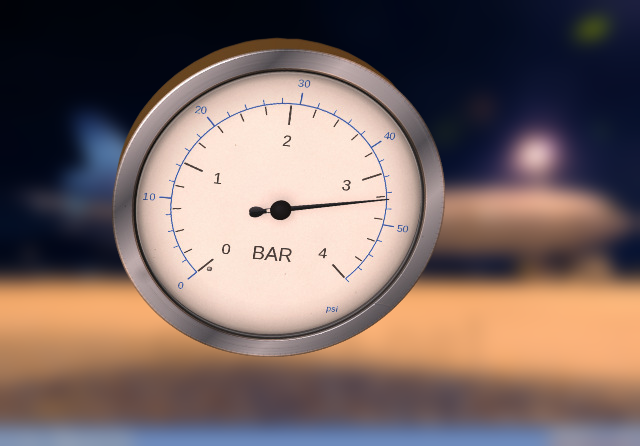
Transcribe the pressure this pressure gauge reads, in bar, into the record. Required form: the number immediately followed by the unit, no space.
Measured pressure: 3.2bar
